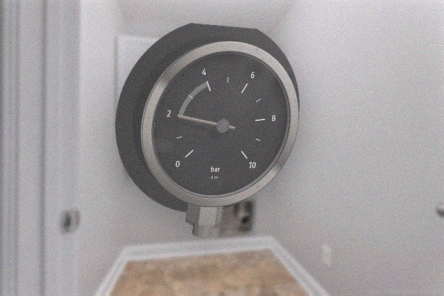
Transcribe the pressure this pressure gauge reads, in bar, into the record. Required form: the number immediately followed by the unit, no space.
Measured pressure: 2bar
